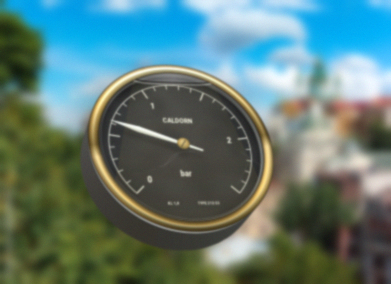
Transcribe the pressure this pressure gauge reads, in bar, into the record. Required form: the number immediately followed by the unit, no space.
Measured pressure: 0.6bar
